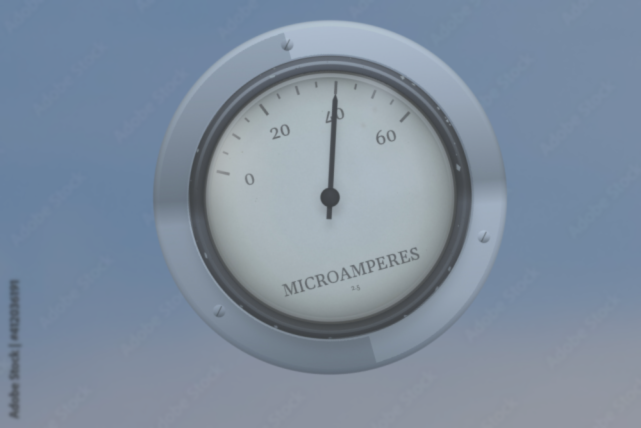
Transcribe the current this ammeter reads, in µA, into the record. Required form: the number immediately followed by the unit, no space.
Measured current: 40µA
